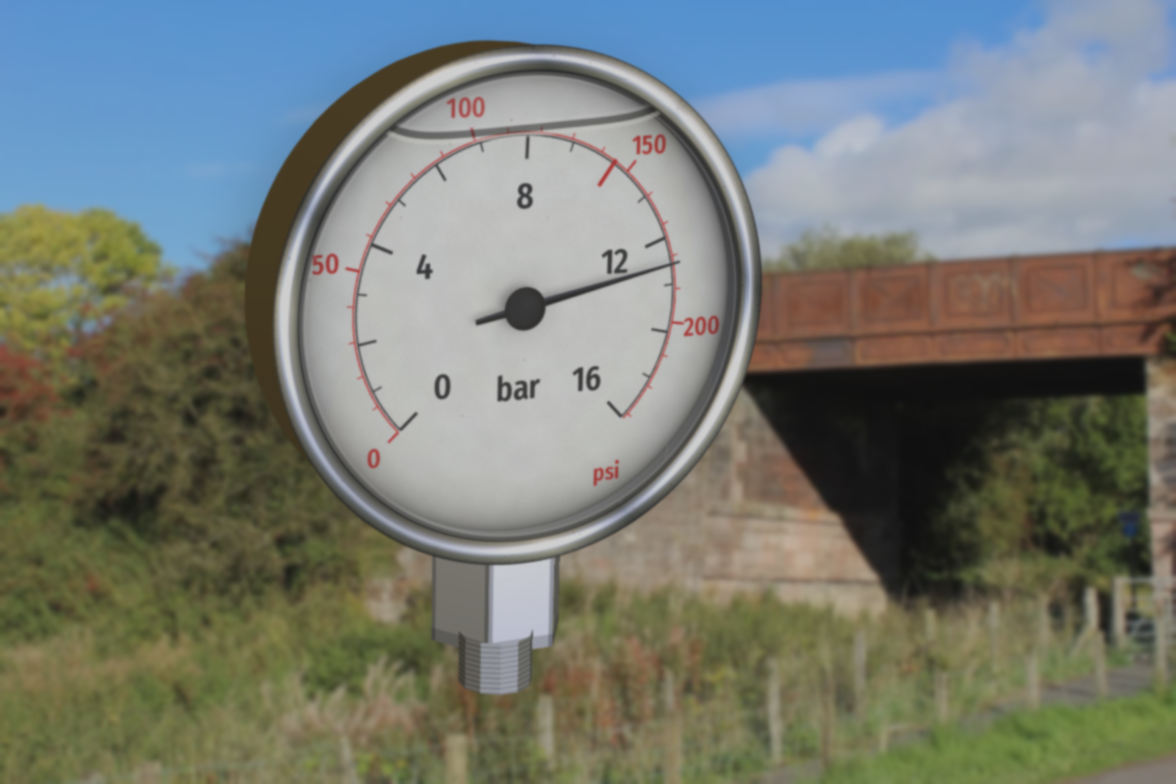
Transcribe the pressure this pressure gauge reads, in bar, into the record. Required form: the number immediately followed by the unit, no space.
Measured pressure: 12.5bar
